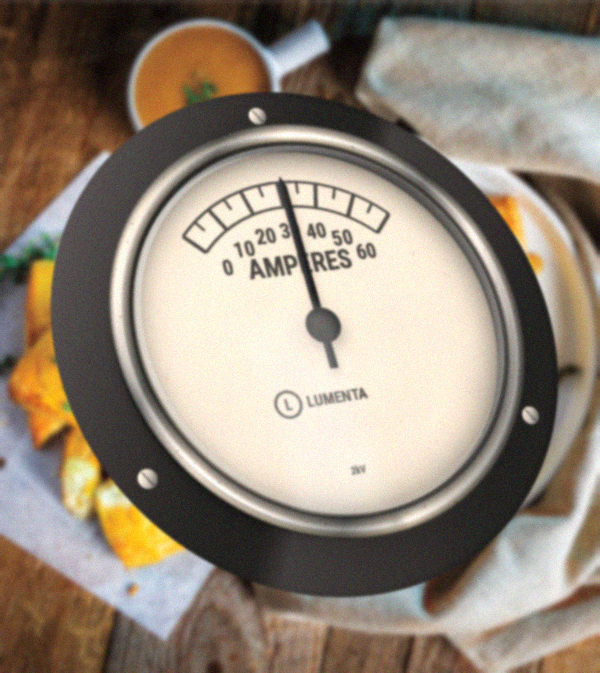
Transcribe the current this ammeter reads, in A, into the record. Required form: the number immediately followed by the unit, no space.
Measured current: 30A
